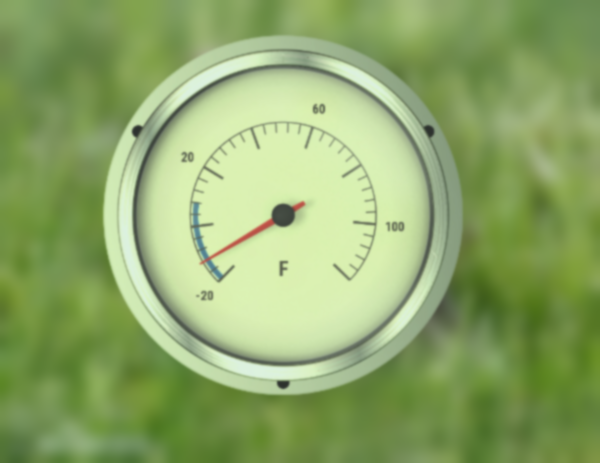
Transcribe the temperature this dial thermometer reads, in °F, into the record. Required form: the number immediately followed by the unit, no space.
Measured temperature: -12°F
